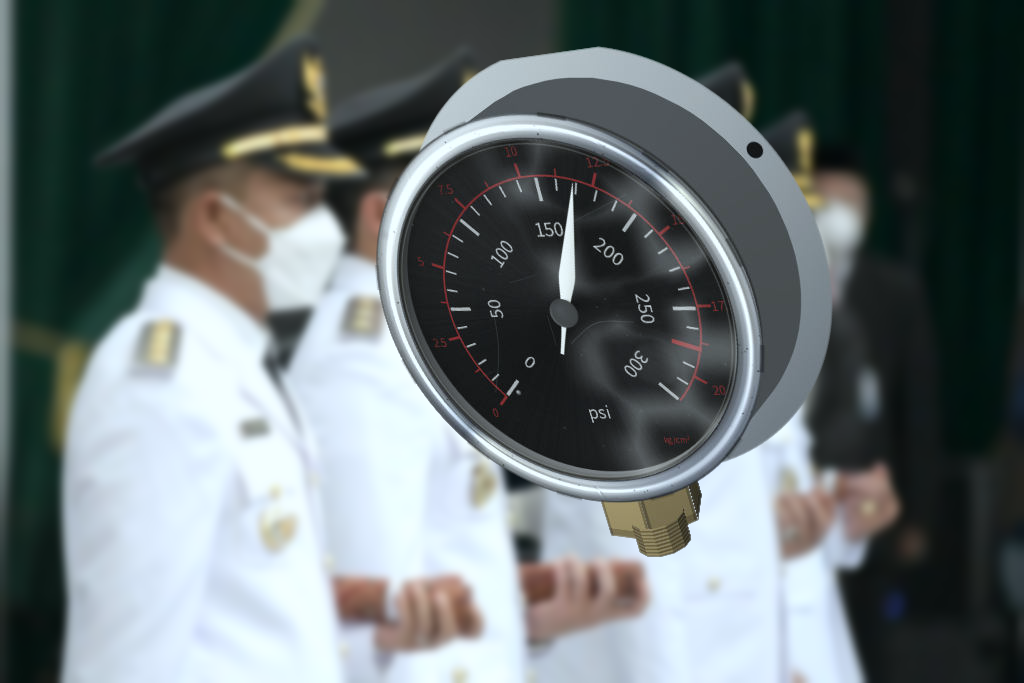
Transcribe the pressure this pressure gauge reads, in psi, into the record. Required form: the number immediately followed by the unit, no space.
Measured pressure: 170psi
